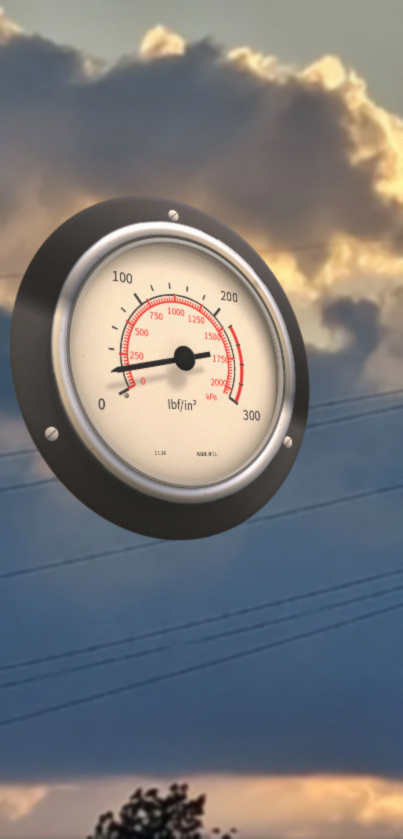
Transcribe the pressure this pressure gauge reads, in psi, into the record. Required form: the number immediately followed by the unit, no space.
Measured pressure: 20psi
